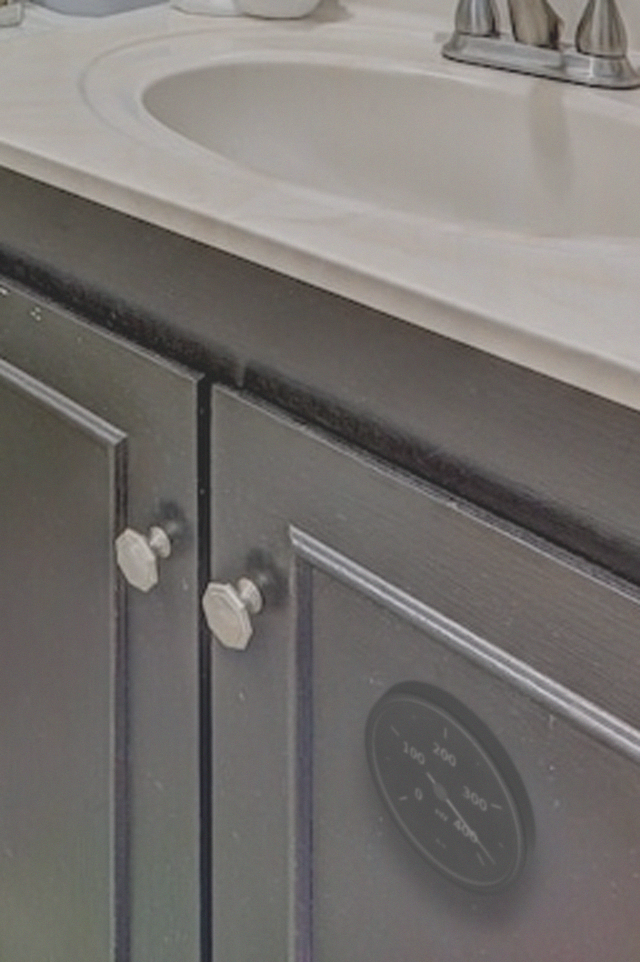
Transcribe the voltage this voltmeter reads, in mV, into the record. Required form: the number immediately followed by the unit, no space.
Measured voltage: 375mV
